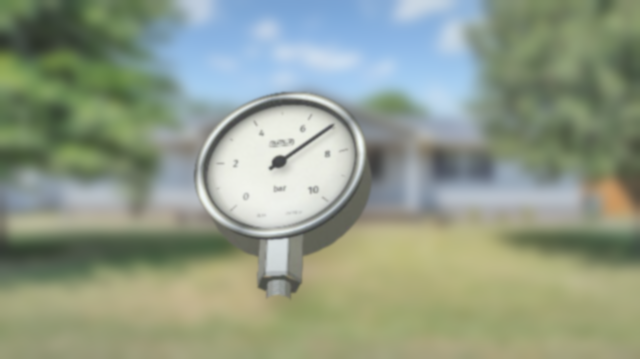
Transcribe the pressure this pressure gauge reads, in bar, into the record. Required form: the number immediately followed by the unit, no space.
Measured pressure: 7bar
